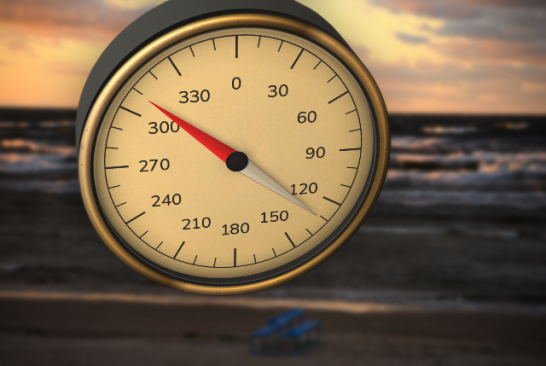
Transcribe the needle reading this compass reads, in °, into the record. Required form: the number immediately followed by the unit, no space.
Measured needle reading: 310°
